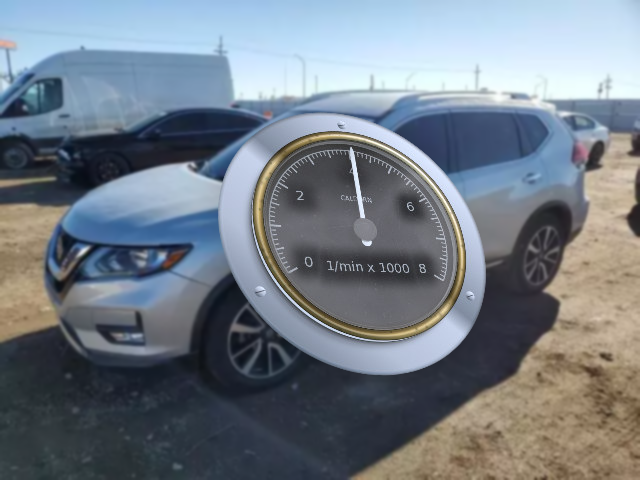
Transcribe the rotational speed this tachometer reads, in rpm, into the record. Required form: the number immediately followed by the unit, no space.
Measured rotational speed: 4000rpm
